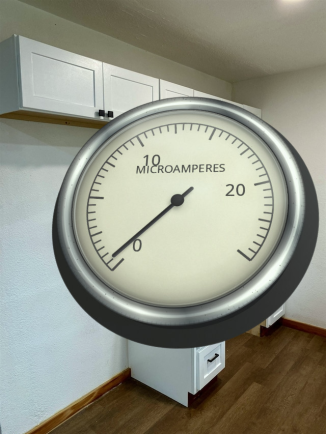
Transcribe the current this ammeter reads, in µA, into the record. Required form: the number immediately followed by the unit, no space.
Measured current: 0.5µA
